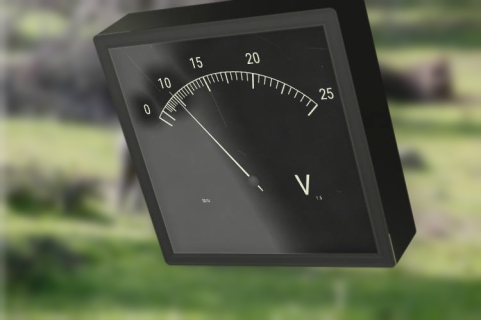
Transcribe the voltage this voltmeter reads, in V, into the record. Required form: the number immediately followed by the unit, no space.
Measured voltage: 10V
